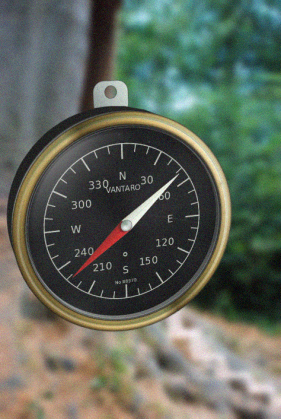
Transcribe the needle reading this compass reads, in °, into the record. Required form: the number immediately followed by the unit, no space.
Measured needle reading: 230°
